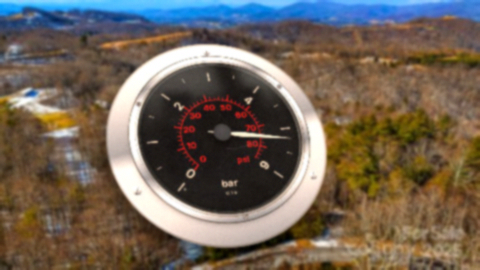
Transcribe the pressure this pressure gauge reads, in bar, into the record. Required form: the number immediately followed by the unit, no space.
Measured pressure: 5.25bar
